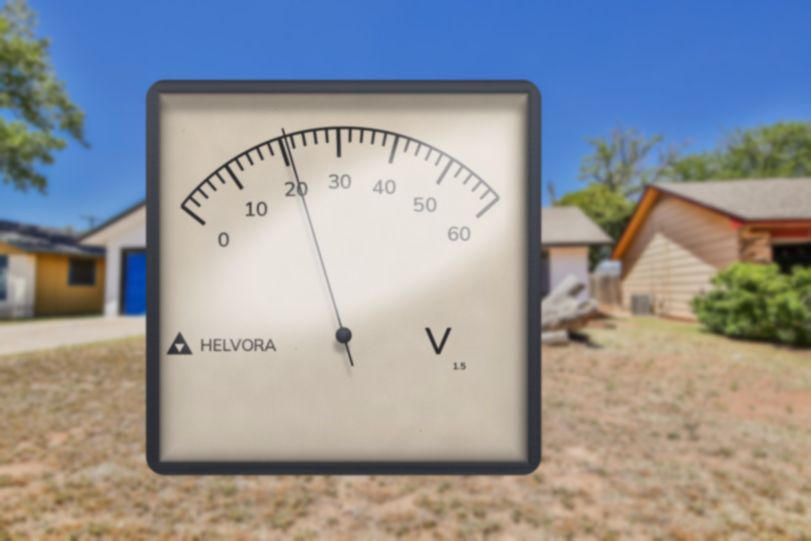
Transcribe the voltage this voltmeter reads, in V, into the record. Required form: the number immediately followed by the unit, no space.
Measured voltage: 21V
